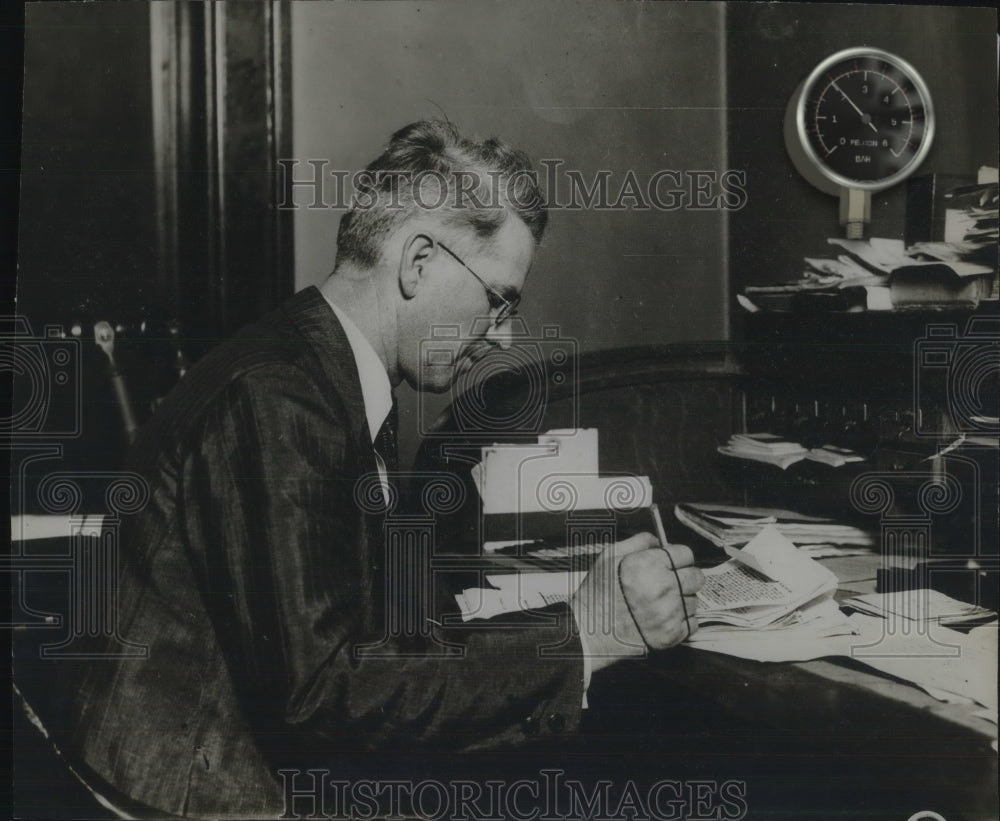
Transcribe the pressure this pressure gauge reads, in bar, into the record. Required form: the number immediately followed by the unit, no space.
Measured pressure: 2bar
